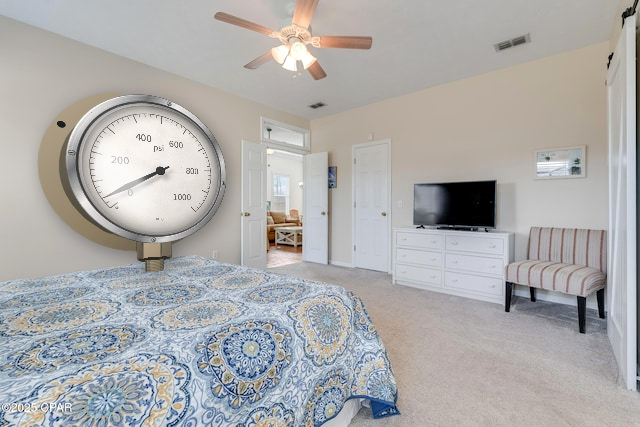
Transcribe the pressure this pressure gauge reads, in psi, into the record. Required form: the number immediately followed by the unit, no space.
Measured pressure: 40psi
